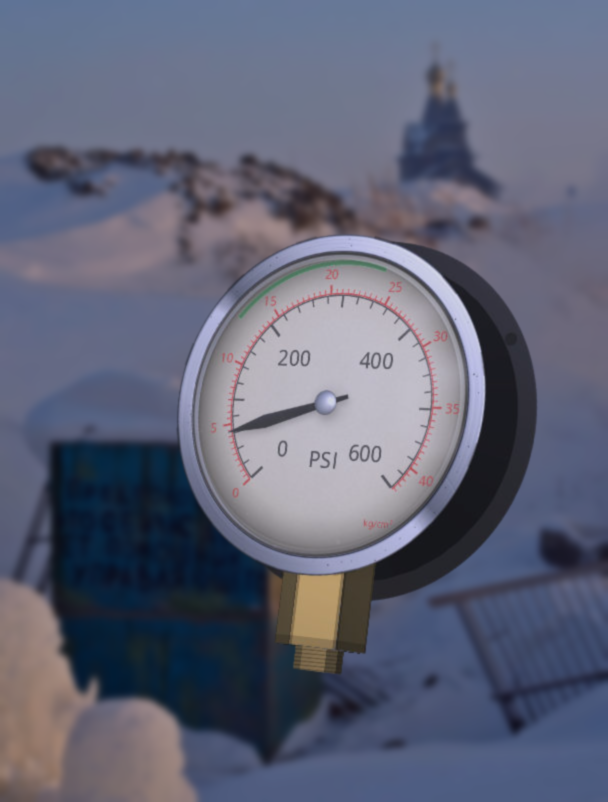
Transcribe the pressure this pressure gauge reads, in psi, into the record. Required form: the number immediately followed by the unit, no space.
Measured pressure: 60psi
